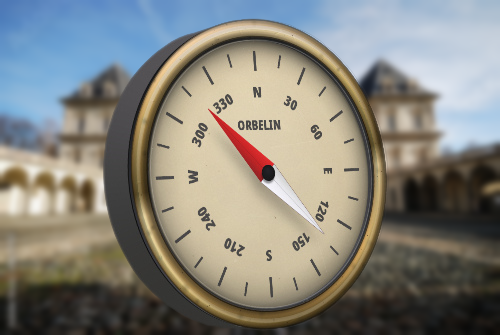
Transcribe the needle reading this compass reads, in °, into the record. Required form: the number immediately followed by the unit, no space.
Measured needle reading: 315°
